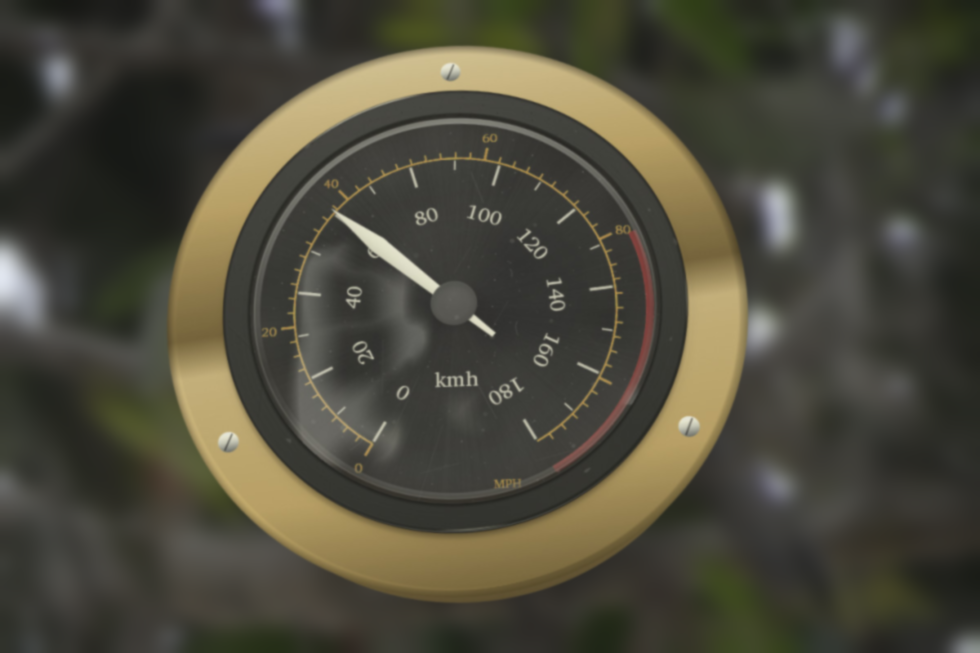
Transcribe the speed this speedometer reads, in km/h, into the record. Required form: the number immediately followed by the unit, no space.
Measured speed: 60km/h
